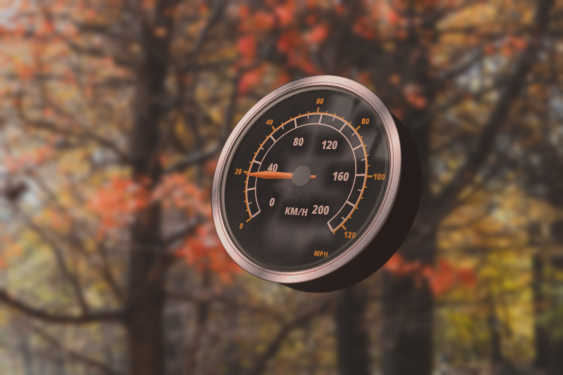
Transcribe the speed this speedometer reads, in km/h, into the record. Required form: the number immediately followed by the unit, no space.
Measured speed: 30km/h
